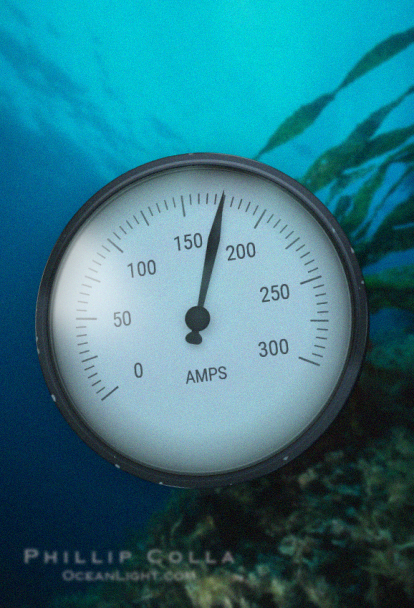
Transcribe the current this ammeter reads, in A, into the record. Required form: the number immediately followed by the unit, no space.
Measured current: 175A
